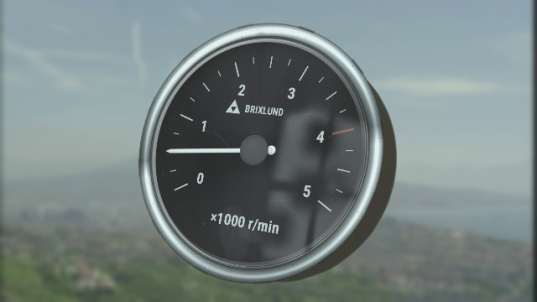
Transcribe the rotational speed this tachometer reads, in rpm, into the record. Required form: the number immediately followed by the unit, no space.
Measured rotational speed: 500rpm
